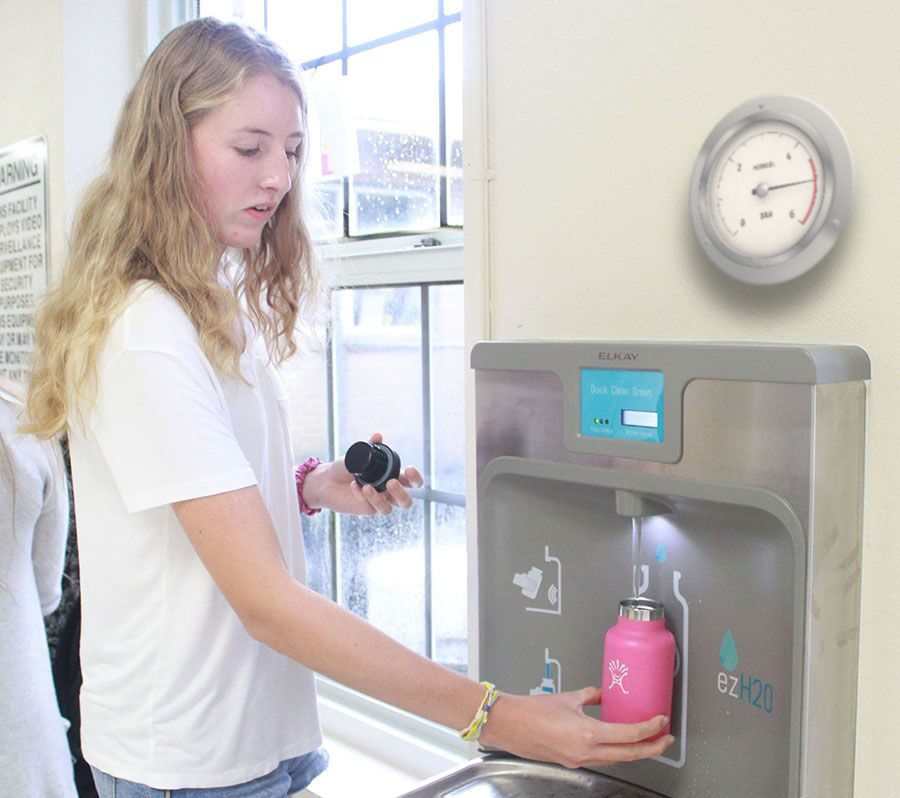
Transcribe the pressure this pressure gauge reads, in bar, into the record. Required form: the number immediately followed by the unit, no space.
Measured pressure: 5bar
